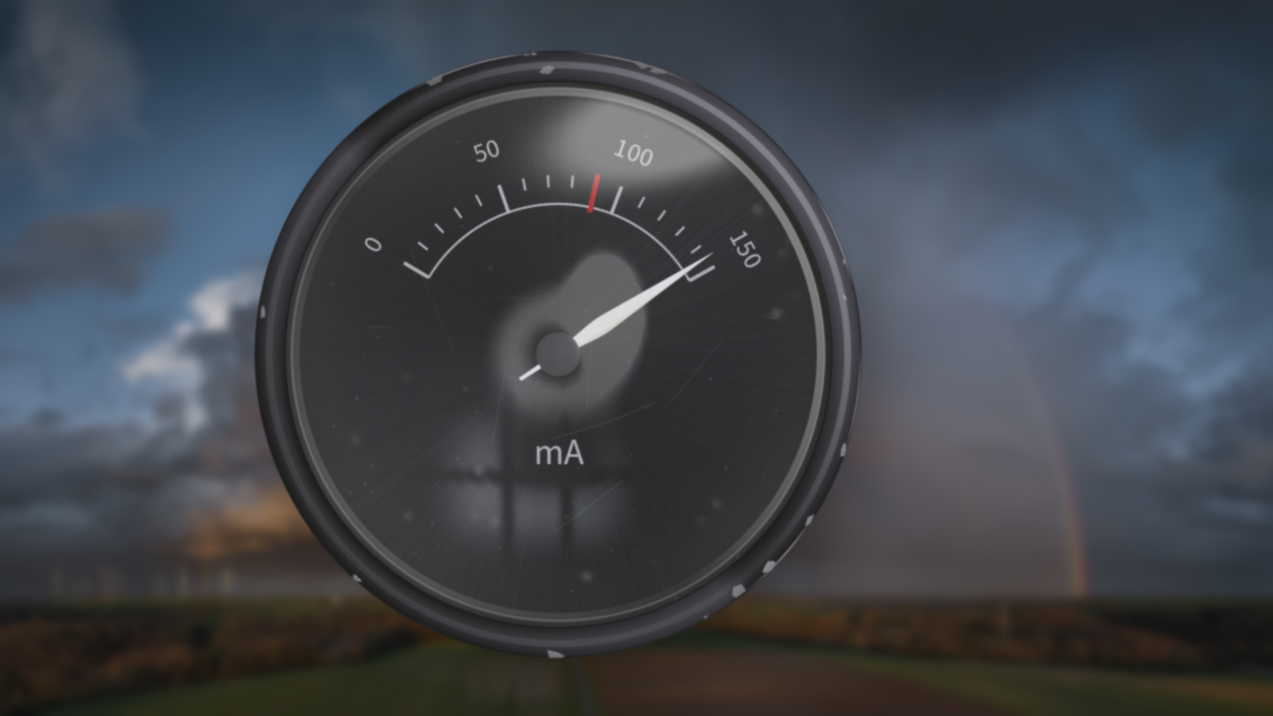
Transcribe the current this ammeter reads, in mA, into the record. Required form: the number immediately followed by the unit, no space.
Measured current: 145mA
